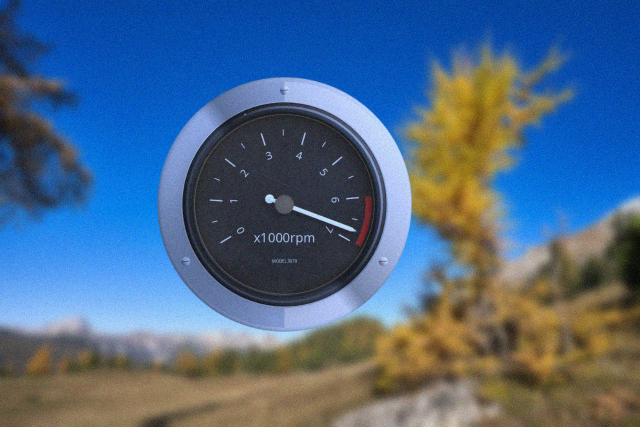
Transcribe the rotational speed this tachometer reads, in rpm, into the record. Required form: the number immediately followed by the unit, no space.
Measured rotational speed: 6750rpm
